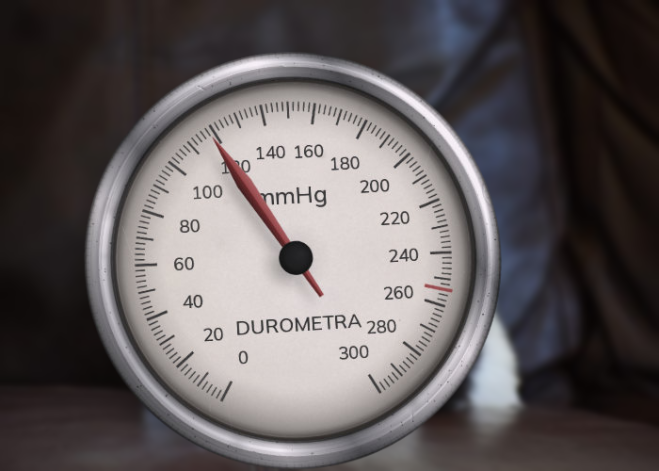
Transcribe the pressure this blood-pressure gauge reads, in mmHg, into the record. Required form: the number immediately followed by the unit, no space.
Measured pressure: 118mmHg
